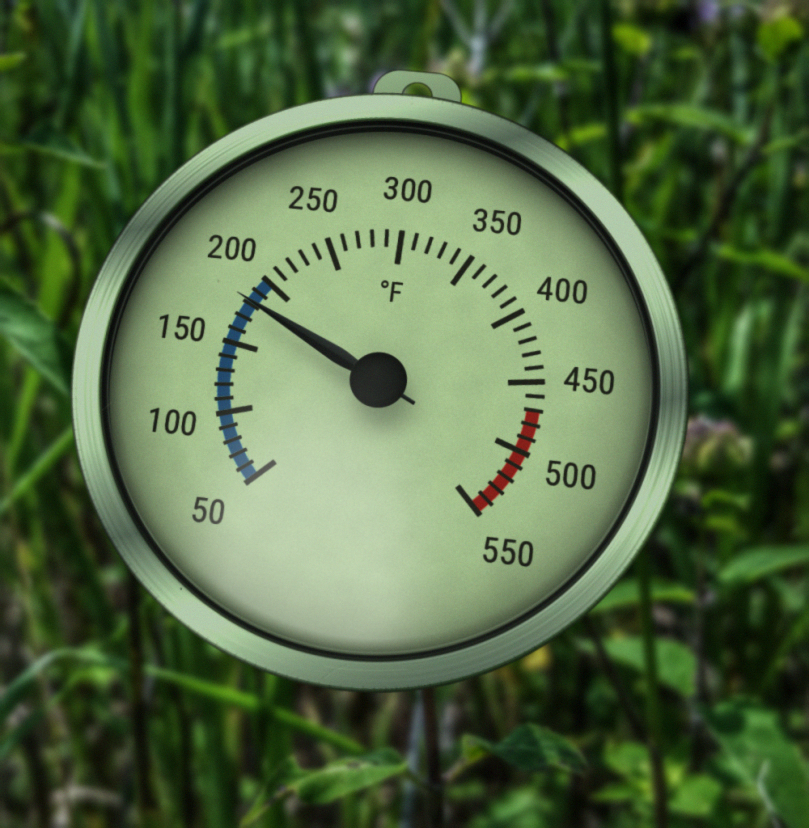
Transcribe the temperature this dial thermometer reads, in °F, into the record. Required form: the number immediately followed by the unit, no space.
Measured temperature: 180°F
